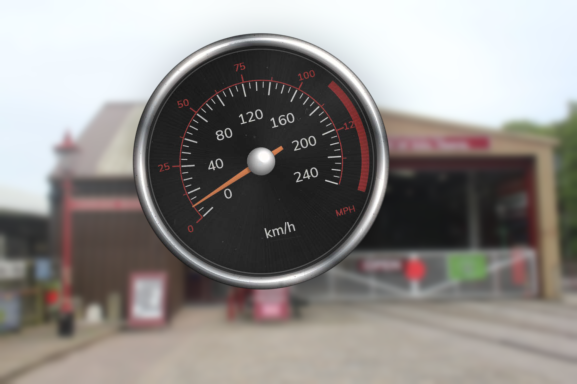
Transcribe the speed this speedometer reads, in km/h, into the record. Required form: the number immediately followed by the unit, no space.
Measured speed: 10km/h
